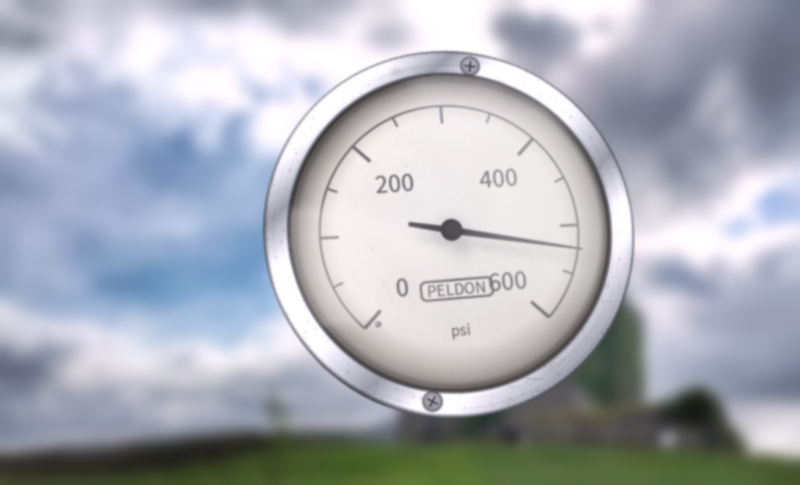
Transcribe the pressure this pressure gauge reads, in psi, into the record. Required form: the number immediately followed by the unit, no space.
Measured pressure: 525psi
